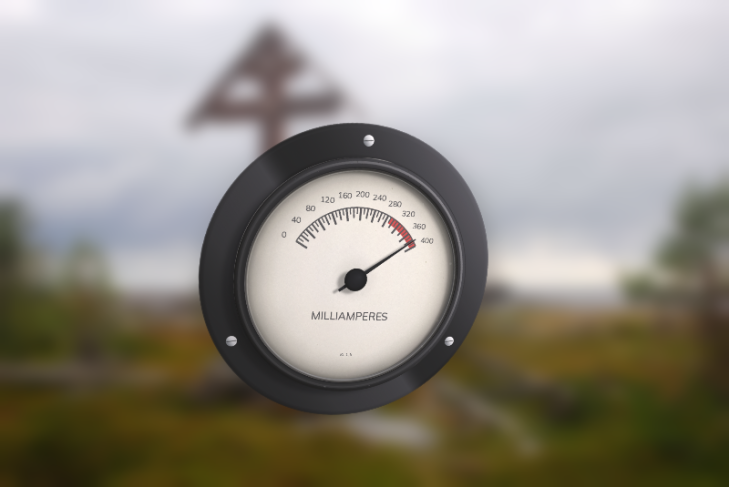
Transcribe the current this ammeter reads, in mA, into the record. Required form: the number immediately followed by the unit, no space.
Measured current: 380mA
